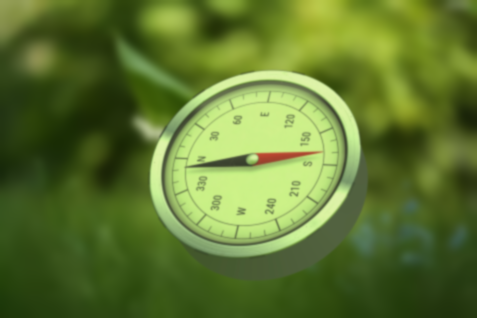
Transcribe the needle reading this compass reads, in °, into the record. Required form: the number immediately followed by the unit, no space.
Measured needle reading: 170°
